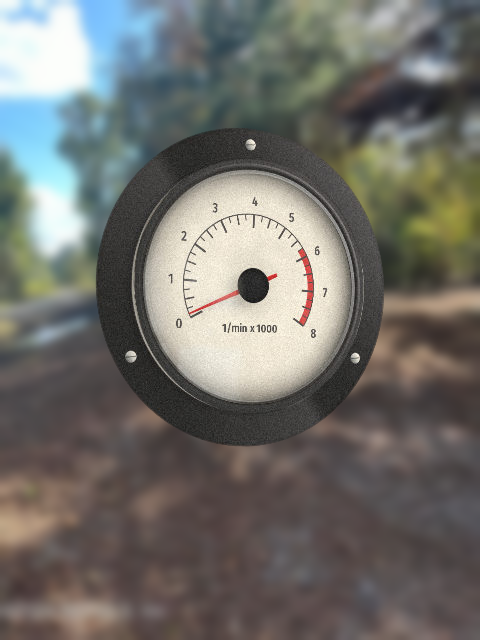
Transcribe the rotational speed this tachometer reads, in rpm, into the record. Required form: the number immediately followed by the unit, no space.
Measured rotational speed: 125rpm
